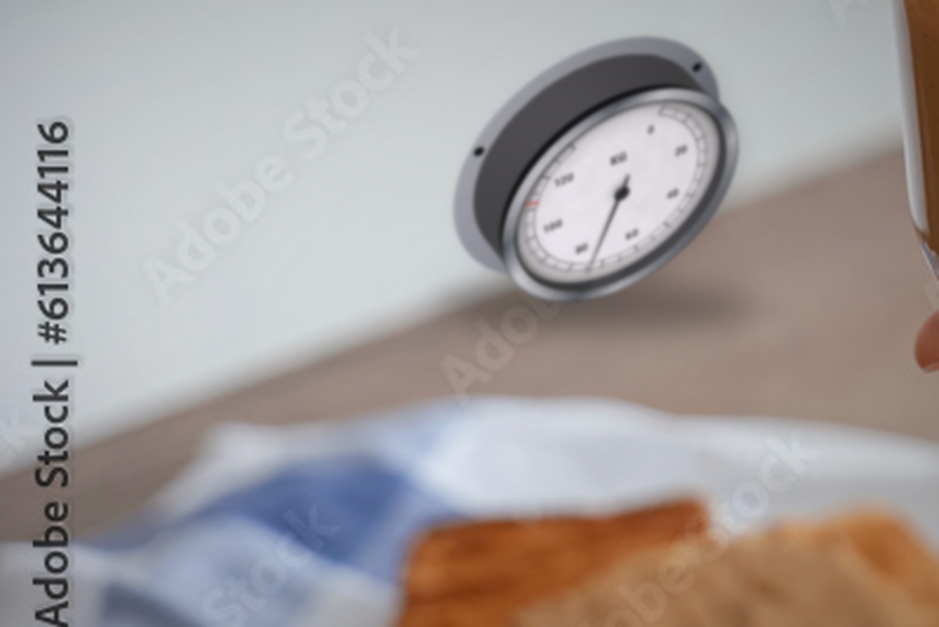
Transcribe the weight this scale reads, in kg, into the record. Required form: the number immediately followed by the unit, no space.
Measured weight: 75kg
